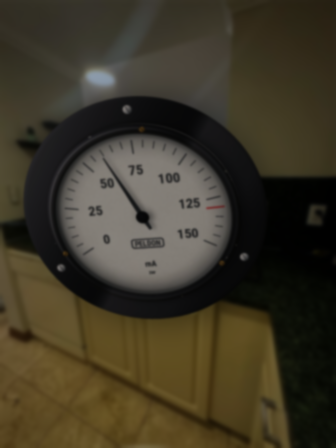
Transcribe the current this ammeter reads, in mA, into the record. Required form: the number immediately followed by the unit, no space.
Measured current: 60mA
